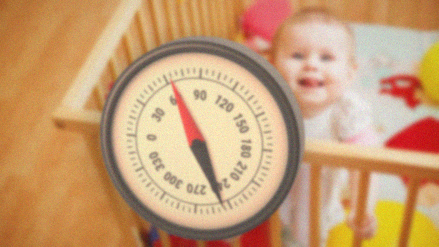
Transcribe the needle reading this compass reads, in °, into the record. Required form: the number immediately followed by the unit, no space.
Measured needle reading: 65°
